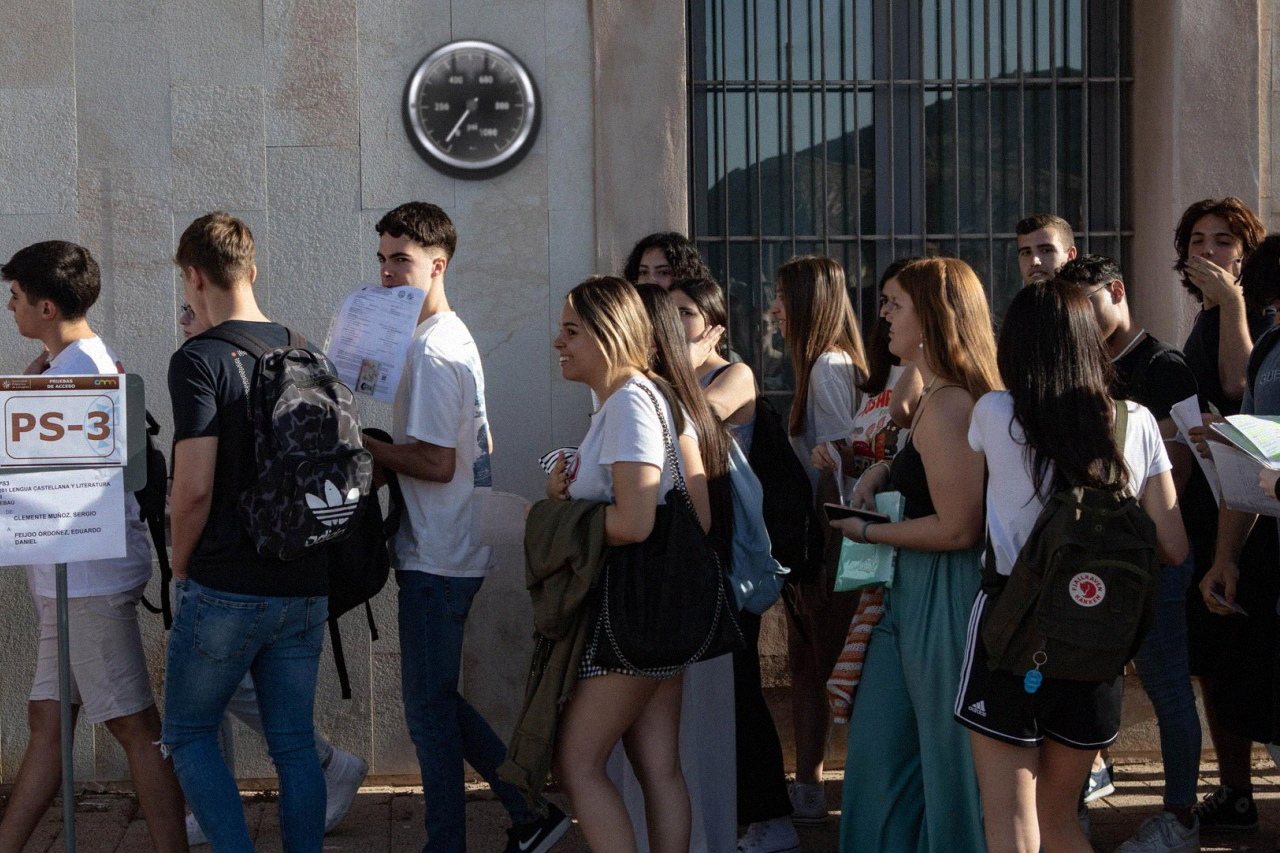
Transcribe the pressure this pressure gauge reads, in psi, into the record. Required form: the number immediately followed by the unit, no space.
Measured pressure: 25psi
